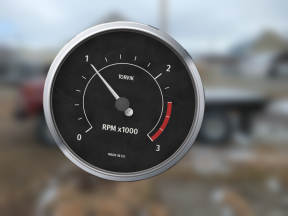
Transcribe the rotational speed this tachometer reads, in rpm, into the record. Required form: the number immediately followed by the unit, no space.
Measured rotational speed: 1000rpm
